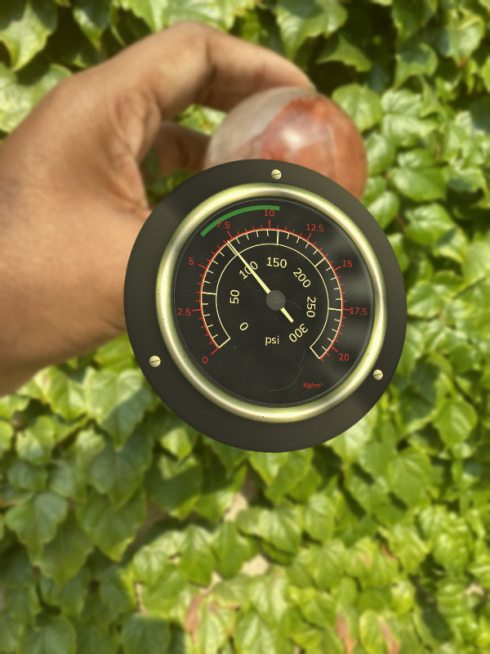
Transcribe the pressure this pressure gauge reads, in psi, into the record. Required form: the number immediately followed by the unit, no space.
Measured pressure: 100psi
